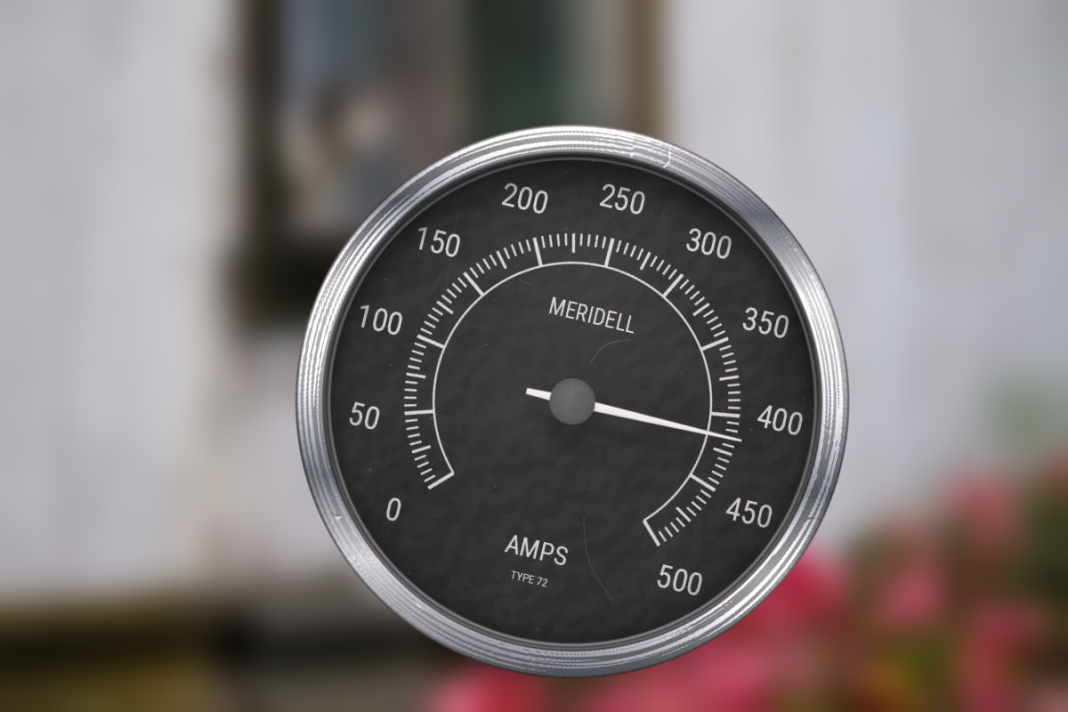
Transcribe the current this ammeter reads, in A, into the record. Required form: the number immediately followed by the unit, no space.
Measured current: 415A
